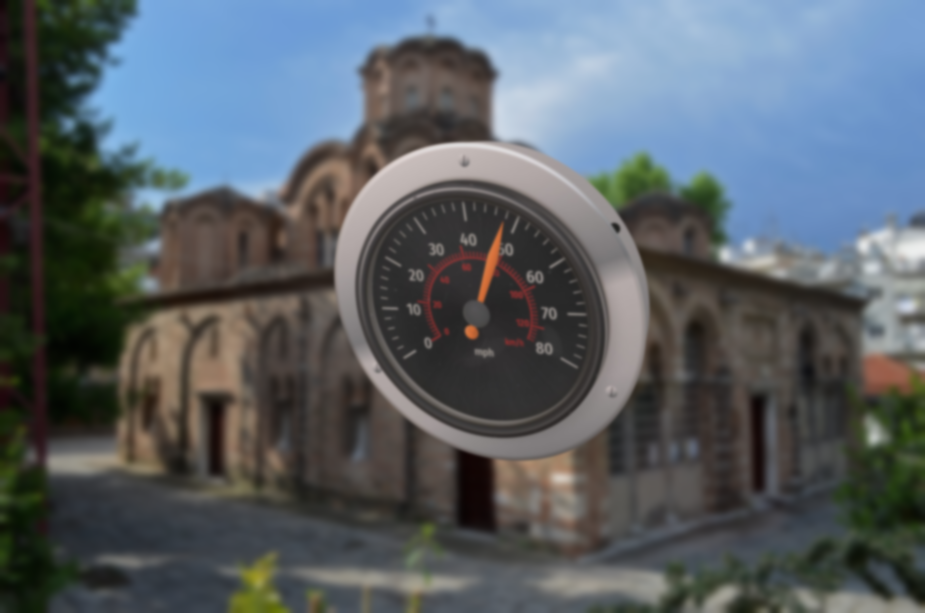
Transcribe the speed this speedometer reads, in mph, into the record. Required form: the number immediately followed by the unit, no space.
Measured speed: 48mph
